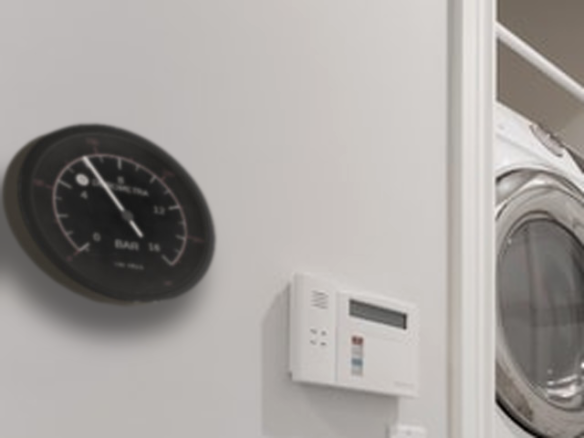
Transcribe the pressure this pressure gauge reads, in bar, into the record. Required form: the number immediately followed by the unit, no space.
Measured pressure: 6bar
